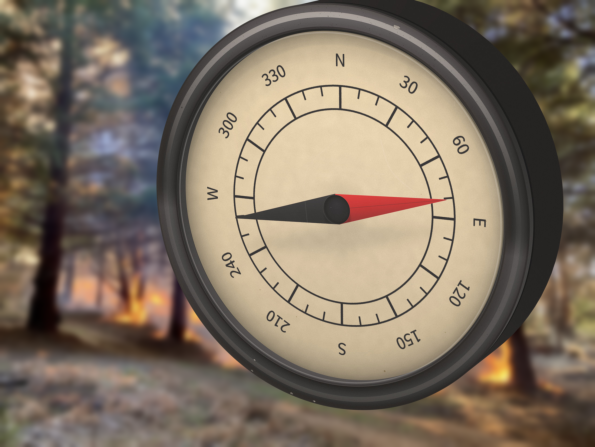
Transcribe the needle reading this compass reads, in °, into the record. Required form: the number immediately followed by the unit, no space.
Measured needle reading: 80°
